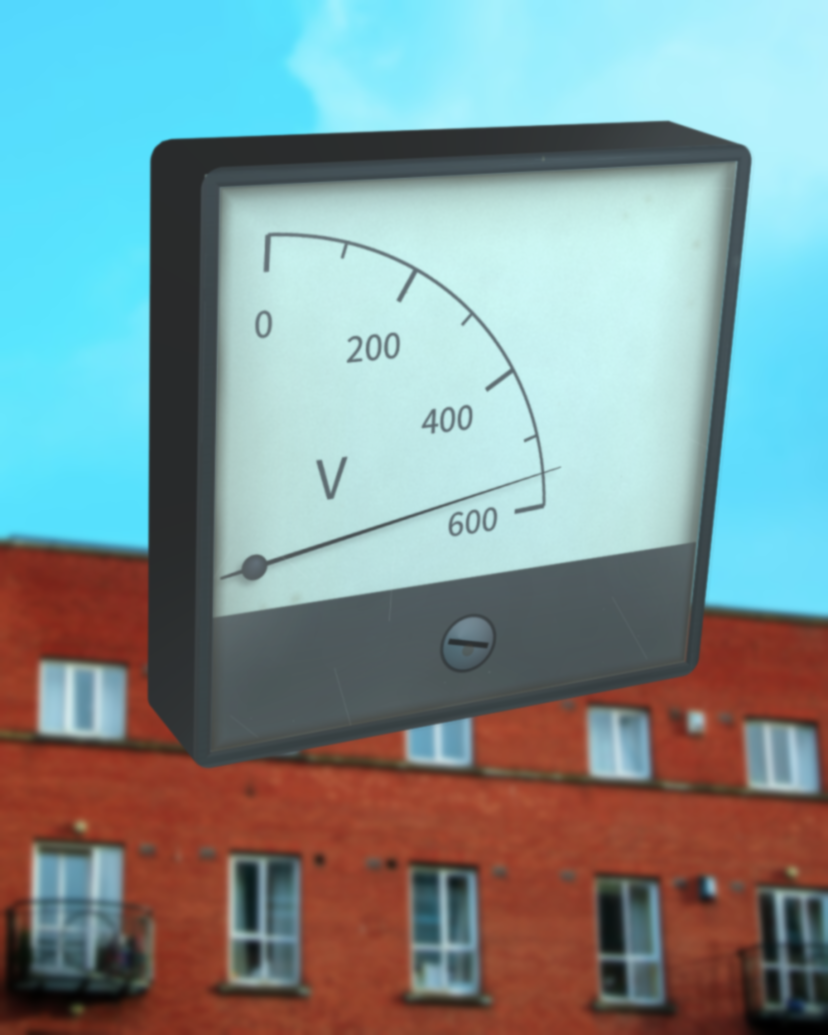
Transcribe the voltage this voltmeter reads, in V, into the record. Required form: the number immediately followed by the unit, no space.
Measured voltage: 550V
